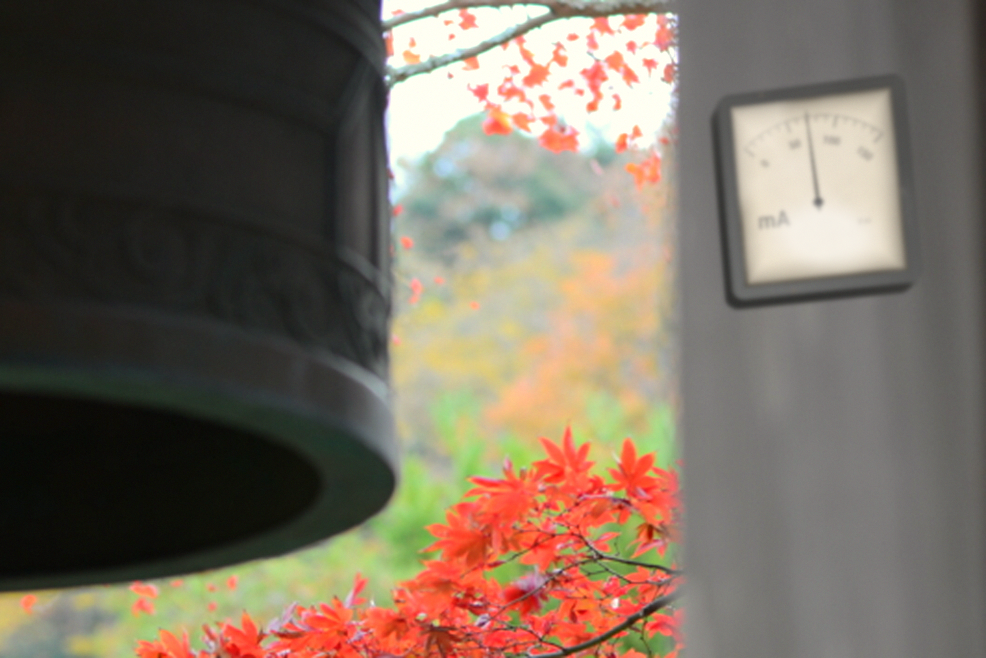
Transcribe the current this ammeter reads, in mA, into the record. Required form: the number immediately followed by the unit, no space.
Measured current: 70mA
